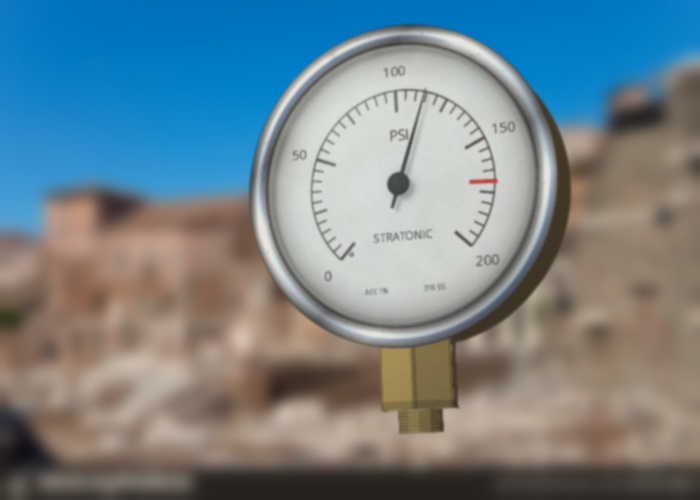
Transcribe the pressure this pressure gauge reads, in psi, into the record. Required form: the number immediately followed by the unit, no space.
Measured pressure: 115psi
